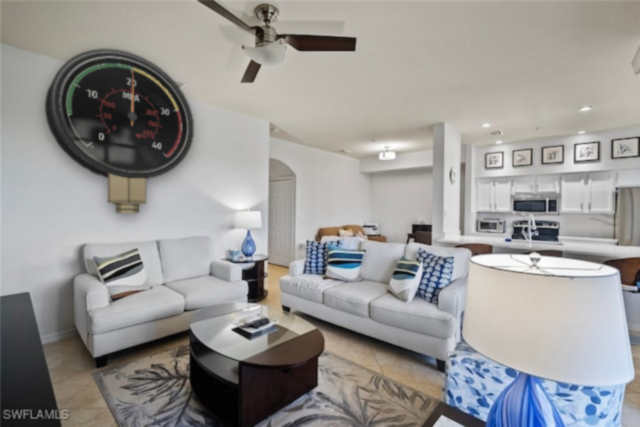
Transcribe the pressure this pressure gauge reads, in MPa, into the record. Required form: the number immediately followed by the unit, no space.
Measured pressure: 20MPa
